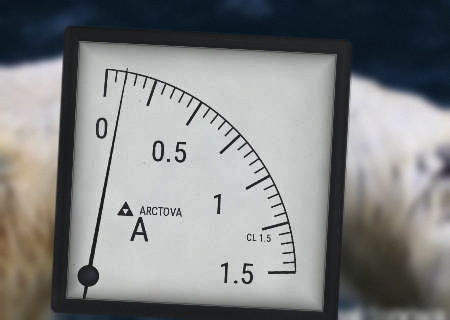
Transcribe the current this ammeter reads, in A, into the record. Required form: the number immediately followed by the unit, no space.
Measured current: 0.1A
